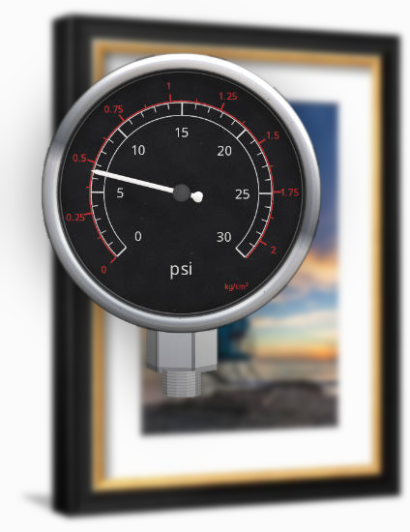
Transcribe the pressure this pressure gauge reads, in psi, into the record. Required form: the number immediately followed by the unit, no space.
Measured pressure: 6.5psi
